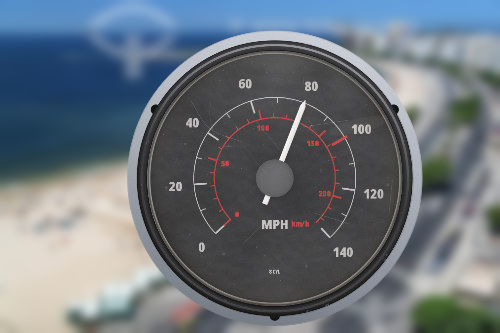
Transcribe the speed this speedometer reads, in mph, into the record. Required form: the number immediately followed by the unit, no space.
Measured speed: 80mph
